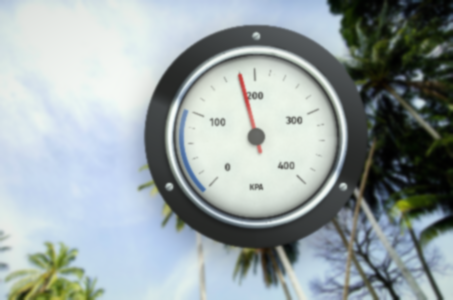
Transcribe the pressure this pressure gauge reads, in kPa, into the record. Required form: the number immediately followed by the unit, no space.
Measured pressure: 180kPa
